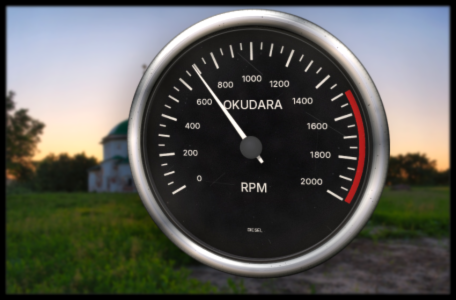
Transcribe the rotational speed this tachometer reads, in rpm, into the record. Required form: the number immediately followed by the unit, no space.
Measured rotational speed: 700rpm
